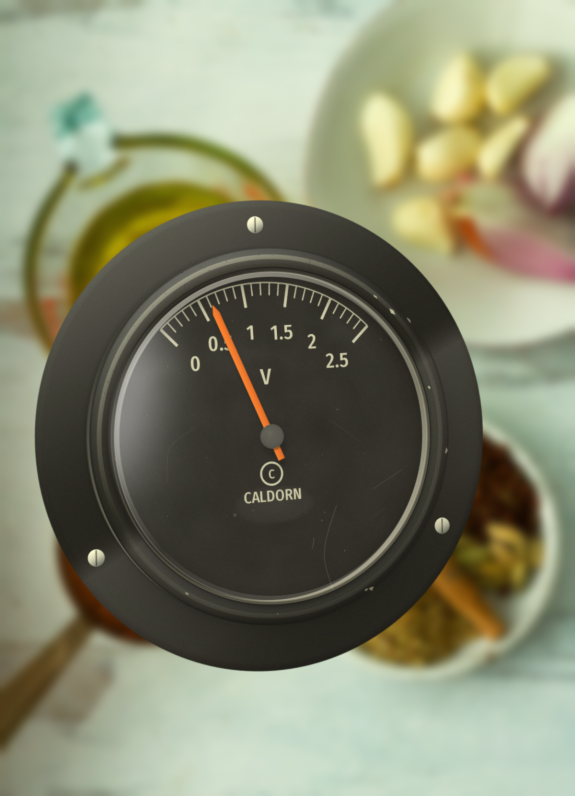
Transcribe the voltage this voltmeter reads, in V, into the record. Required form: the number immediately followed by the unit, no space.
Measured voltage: 0.6V
